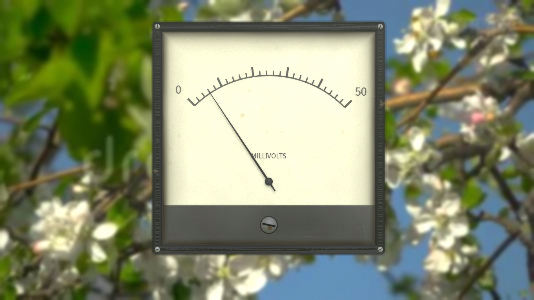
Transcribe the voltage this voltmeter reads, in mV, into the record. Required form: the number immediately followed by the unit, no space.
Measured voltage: 6mV
